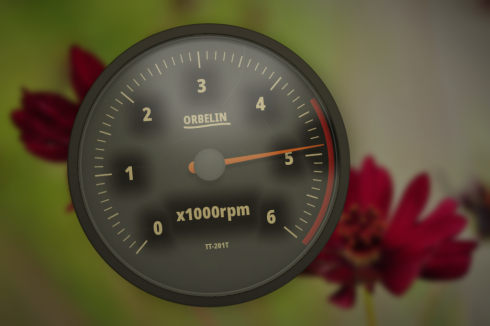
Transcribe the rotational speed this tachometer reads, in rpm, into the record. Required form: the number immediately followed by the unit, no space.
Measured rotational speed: 4900rpm
